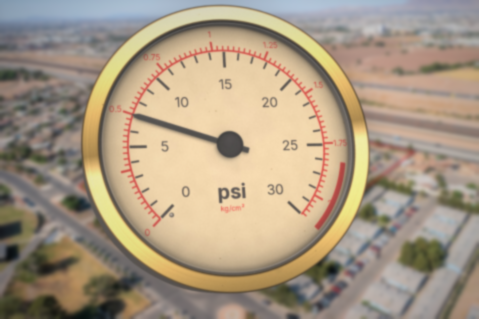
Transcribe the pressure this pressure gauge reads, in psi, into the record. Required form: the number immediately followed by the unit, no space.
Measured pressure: 7psi
